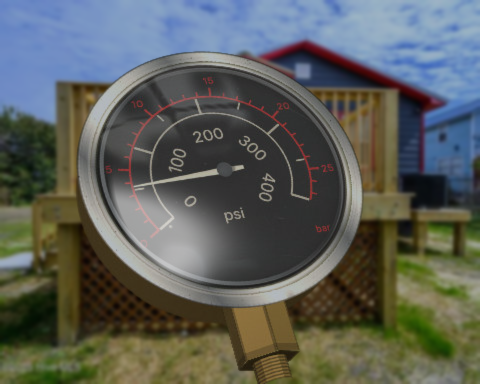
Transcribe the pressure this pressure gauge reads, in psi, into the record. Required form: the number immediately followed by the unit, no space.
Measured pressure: 50psi
